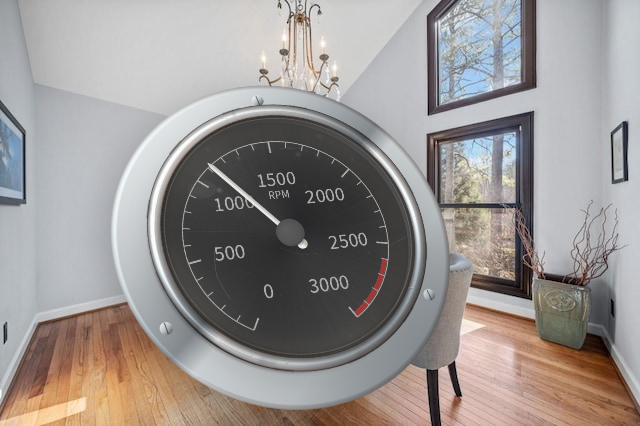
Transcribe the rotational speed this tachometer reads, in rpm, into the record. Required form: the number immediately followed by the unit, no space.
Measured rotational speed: 1100rpm
